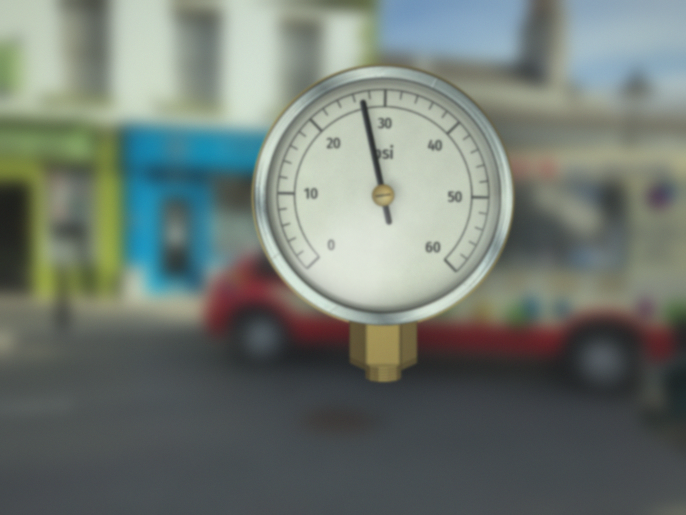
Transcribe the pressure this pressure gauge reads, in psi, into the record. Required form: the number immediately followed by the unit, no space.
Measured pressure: 27psi
